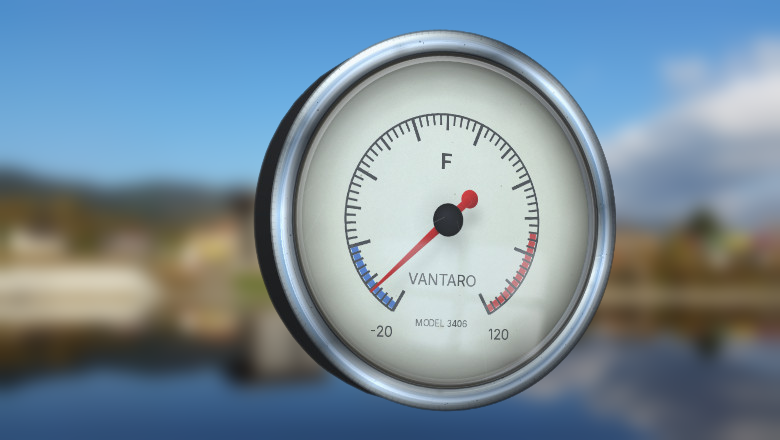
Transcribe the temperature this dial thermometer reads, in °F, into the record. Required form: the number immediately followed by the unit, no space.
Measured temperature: -12°F
